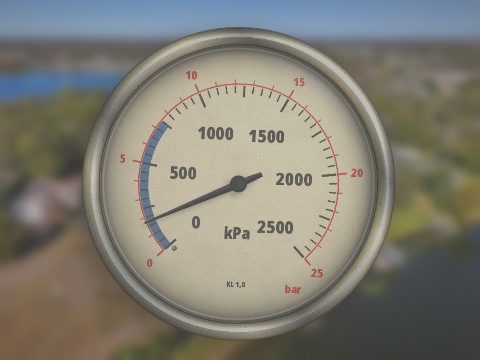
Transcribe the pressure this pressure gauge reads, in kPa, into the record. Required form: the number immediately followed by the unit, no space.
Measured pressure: 175kPa
